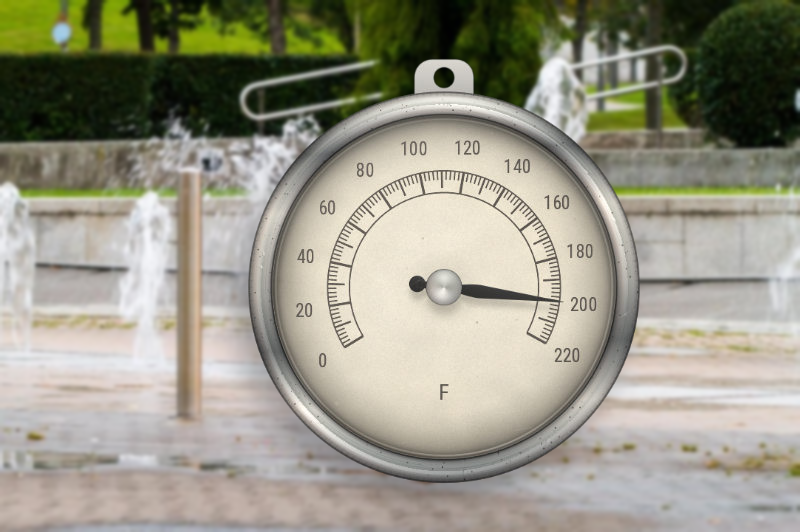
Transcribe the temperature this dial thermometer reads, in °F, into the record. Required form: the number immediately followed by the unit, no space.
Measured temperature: 200°F
